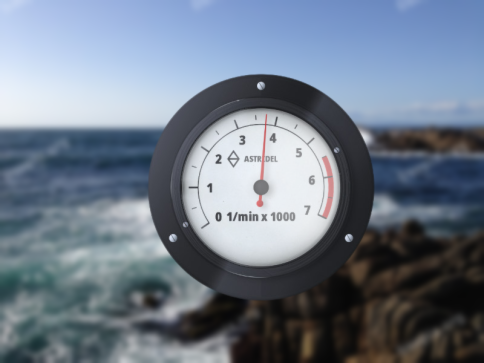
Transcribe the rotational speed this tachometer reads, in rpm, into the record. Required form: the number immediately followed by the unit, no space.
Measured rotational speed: 3750rpm
